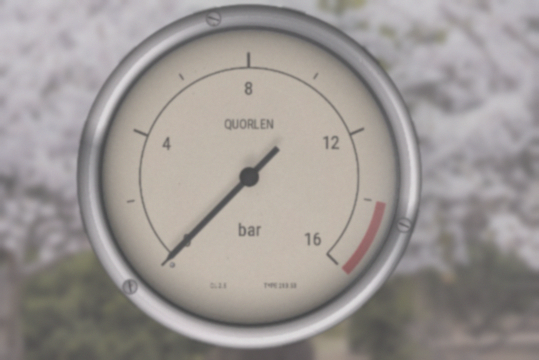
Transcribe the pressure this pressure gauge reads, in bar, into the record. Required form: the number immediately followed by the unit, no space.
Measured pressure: 0bar
